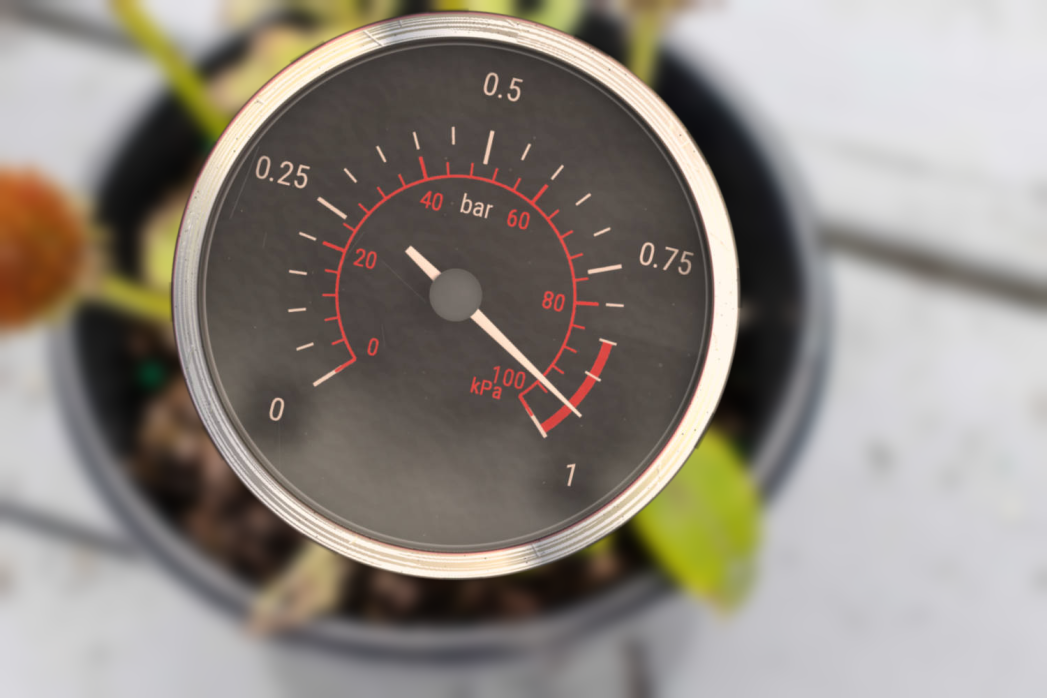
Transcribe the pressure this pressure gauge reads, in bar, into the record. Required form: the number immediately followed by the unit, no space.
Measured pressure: 0.95bar
